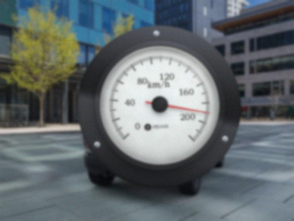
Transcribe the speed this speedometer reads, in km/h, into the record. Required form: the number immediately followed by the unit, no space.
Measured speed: 190km/h
